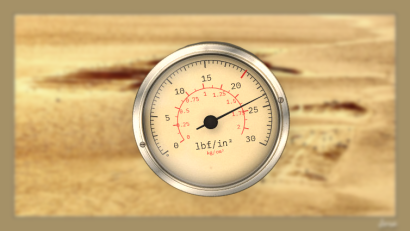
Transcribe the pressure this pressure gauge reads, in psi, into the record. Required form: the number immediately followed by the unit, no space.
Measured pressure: 23.5psi
